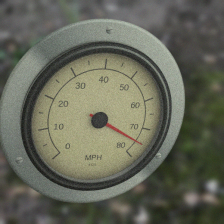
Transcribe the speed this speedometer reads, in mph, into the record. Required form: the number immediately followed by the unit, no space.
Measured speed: 75mph
